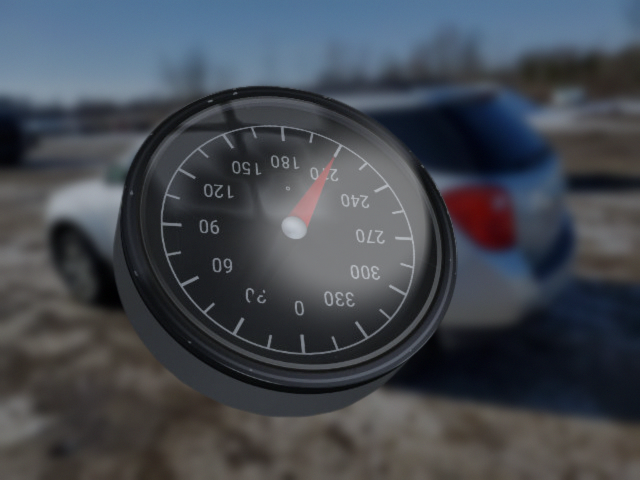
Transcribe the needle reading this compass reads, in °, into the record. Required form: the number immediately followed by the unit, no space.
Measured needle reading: 210°
